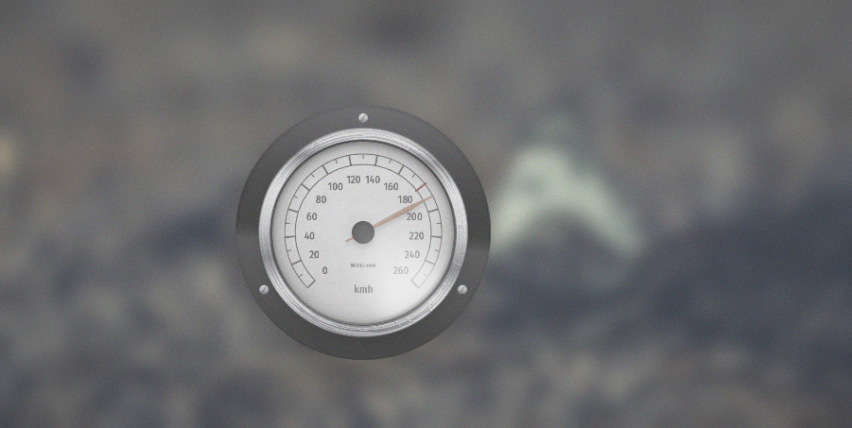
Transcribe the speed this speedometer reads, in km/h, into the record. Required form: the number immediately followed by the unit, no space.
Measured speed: 190km/h
